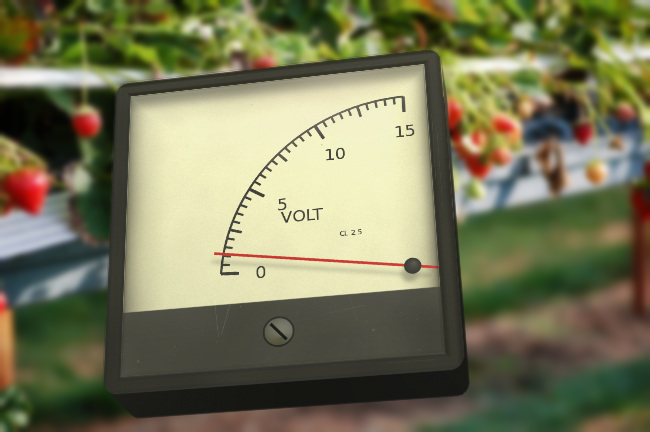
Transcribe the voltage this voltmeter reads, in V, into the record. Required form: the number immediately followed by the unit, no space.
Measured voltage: 1V
